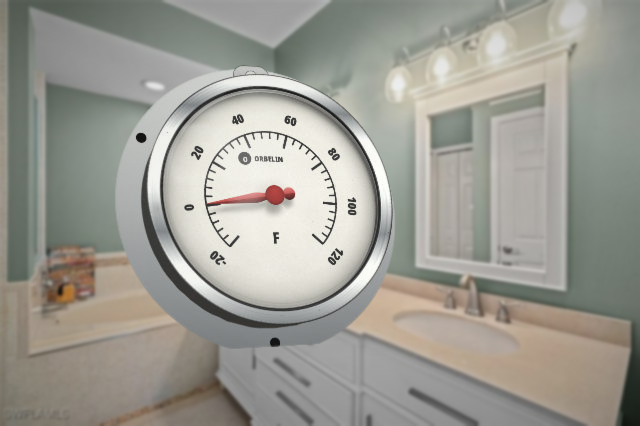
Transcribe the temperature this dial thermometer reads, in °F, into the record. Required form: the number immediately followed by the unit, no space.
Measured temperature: 0°F
